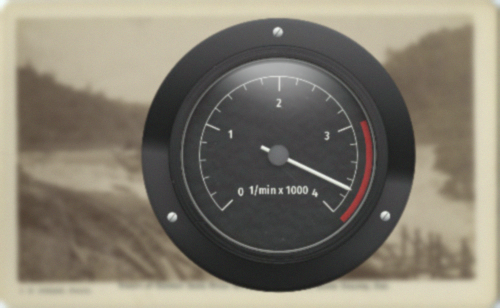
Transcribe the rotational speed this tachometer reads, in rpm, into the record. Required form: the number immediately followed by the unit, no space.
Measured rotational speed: 3700rpm
